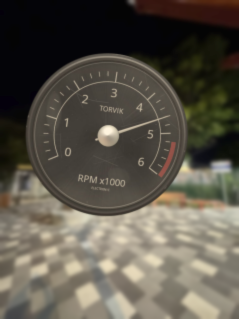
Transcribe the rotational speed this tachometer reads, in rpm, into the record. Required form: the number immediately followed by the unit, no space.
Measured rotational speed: 4600rpm
